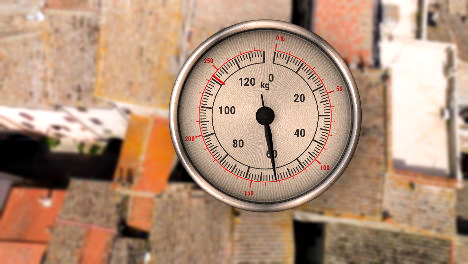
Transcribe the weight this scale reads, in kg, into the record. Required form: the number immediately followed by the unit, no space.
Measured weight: 60kg
